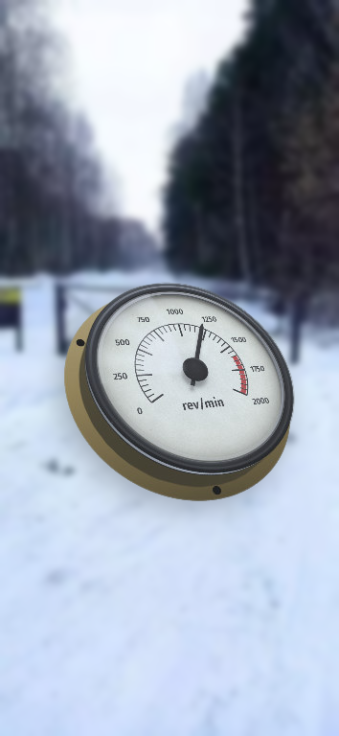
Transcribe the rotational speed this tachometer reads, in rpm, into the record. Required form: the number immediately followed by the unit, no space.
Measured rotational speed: 1200rpm
